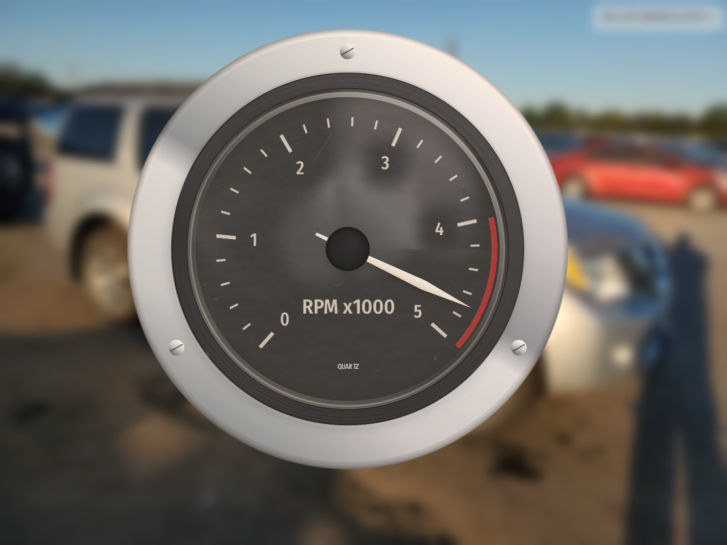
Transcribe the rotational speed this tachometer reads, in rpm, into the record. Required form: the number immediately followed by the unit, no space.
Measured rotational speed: 4700rpm
